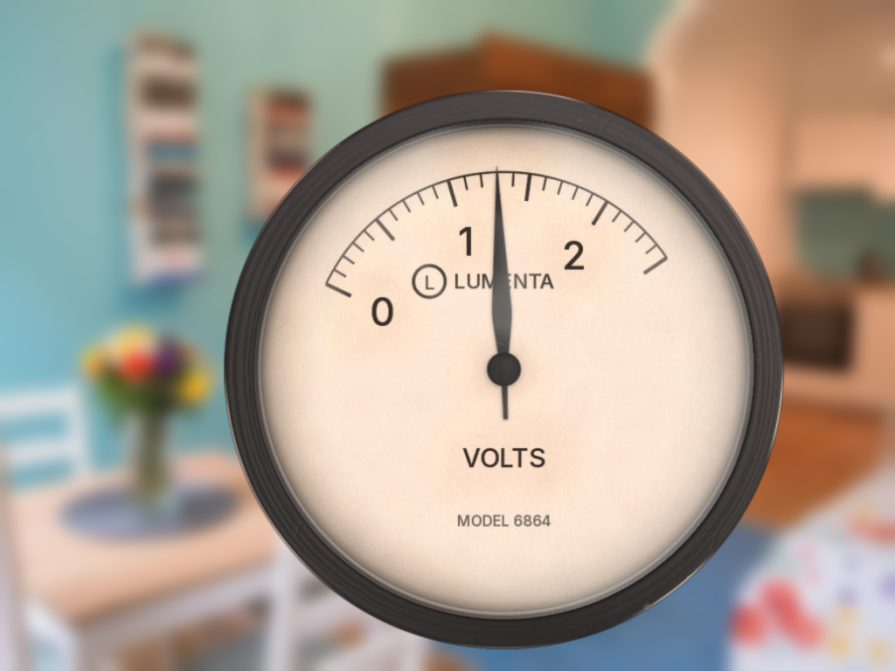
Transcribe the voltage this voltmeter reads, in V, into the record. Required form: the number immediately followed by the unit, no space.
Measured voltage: 1.3V
